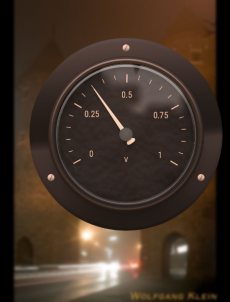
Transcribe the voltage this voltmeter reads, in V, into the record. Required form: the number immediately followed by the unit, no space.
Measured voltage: 0.35V
